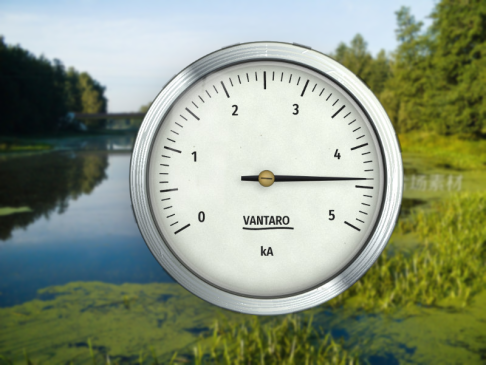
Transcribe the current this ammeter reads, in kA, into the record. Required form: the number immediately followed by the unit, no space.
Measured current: 4.4kA
